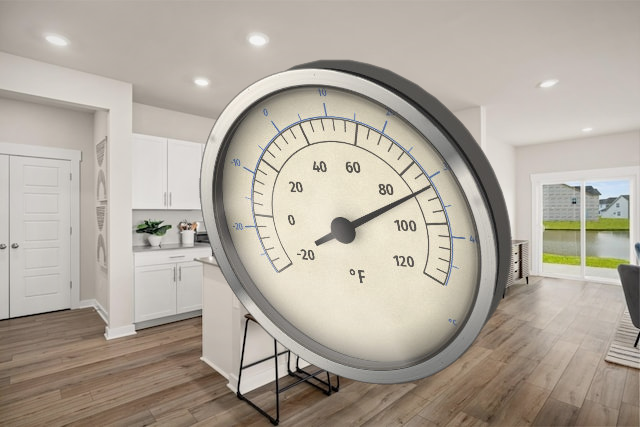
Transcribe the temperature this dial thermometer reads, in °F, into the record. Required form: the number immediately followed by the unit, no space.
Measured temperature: 88°F
